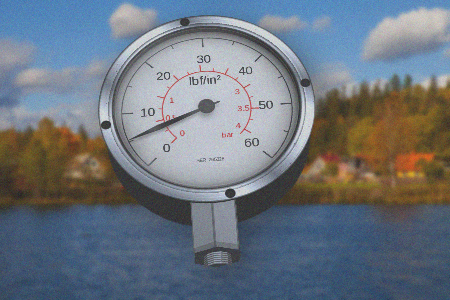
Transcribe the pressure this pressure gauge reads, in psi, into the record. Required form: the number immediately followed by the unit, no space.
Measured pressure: 5psi
